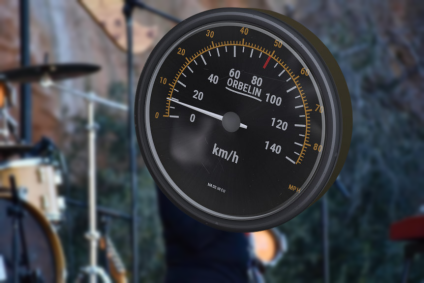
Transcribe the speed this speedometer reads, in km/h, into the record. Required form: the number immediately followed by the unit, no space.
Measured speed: 10km/h
